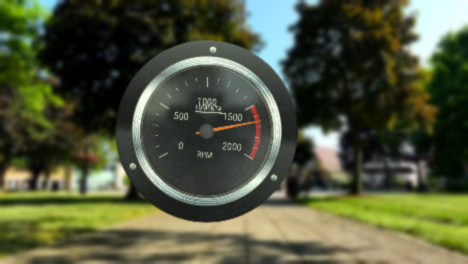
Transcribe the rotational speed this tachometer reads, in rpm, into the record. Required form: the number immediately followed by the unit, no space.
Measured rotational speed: 1650rpm
